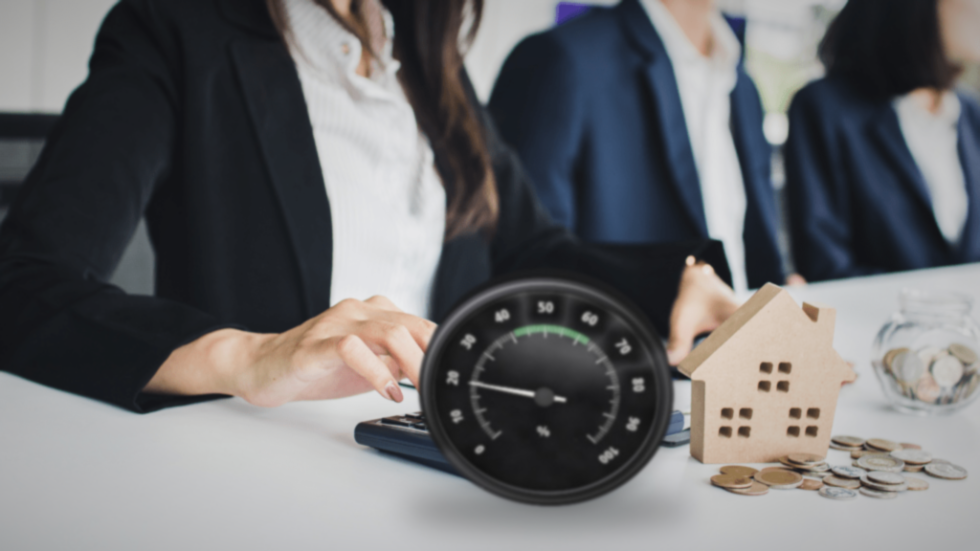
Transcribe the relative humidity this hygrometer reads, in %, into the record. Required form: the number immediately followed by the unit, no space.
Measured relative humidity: 20%
